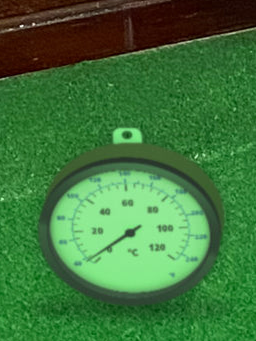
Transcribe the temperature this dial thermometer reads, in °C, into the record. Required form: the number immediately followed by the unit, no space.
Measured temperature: 4°C
